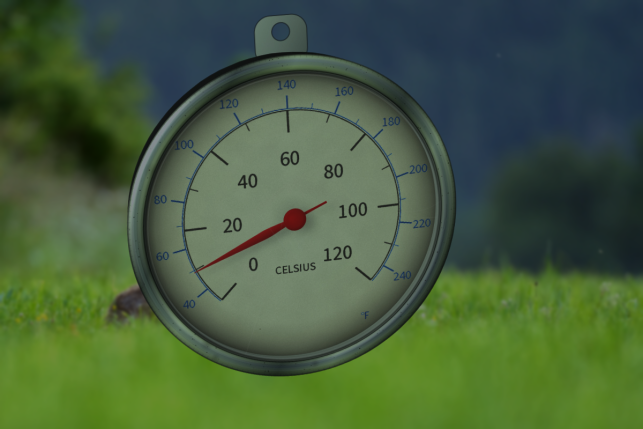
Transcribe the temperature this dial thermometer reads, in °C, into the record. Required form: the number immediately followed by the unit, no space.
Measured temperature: 10°C
